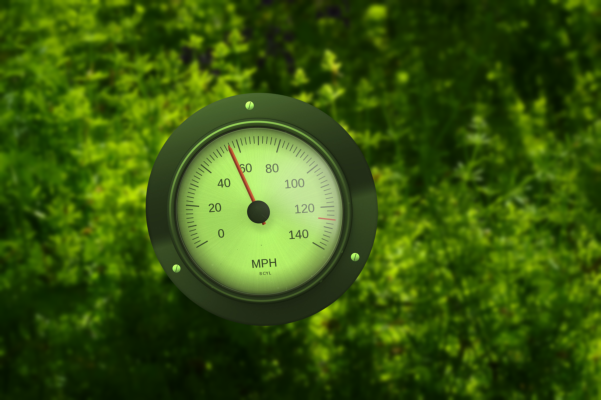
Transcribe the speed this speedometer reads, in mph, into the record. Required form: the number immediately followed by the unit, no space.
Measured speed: 56mph
